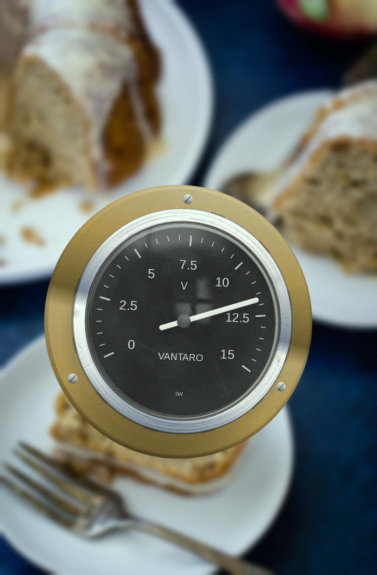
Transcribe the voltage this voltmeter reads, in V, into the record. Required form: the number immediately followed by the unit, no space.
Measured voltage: 11.75V
